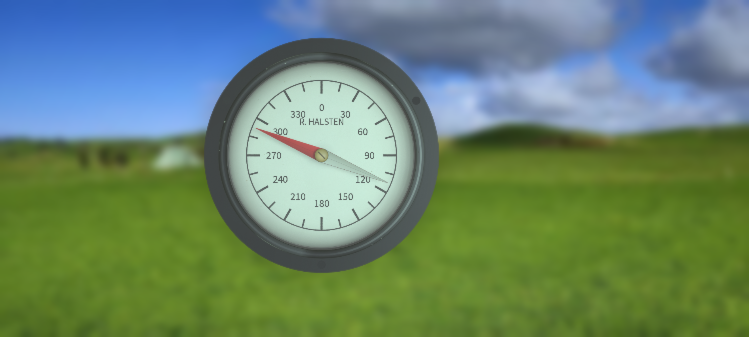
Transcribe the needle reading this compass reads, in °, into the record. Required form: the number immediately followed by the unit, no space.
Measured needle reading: 292.5°
